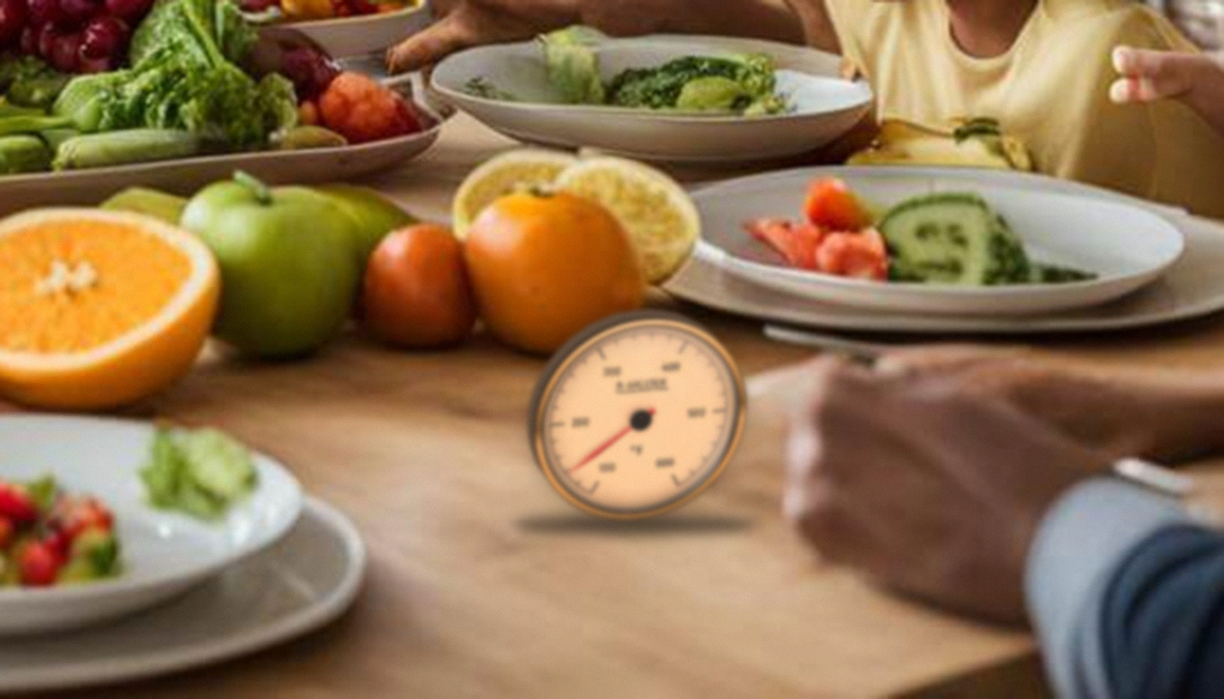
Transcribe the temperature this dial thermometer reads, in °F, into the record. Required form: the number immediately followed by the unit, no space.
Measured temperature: 140°F
